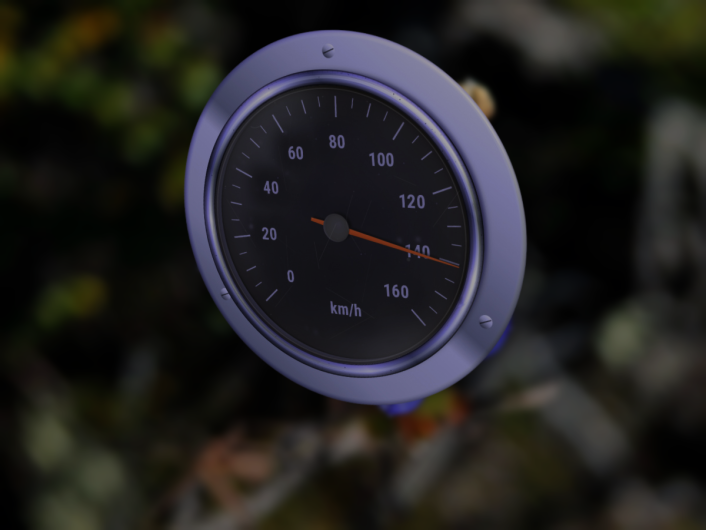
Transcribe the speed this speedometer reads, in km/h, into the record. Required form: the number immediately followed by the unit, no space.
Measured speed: 140km/h
